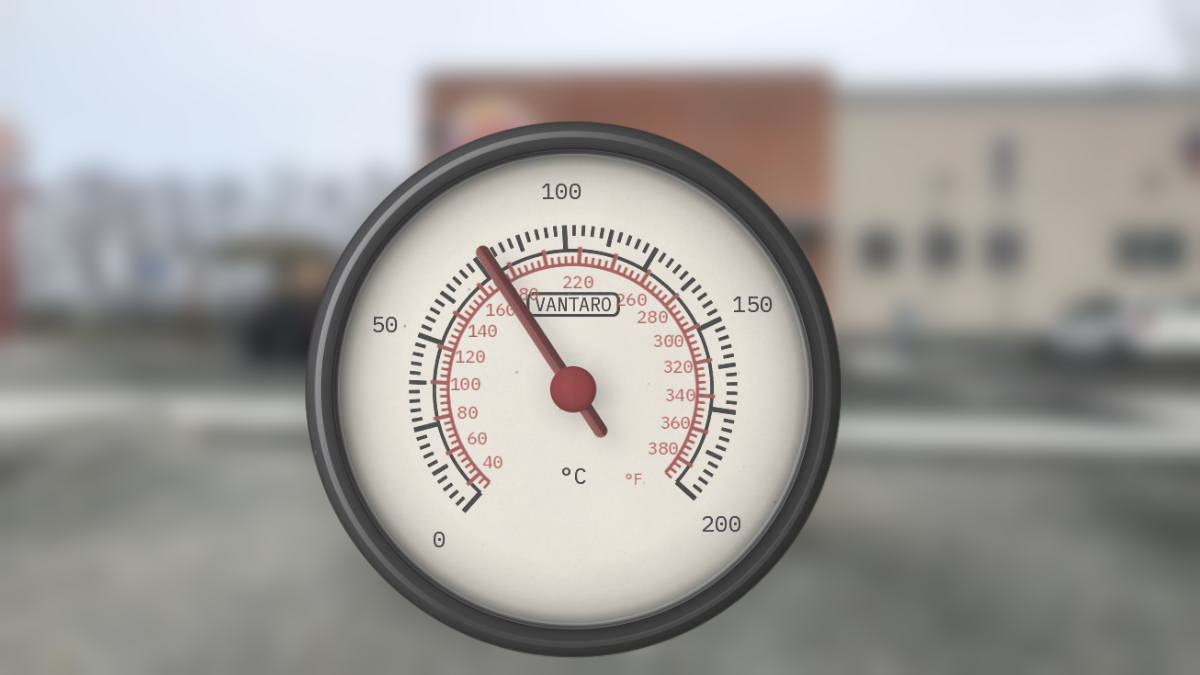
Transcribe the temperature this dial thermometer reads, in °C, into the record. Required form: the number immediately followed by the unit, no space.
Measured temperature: 77.5°C
